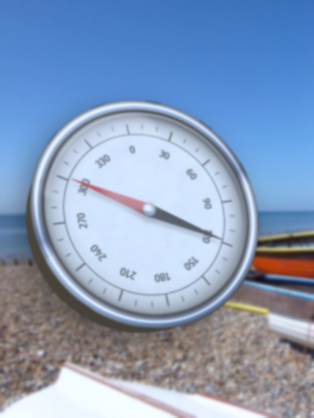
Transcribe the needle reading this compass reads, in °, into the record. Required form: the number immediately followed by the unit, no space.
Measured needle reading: 300°
